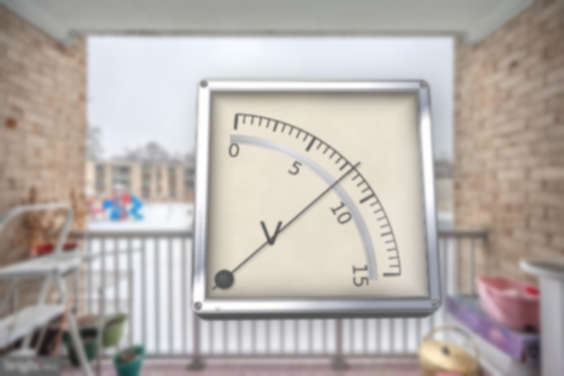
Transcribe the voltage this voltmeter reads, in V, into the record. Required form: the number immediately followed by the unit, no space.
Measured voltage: 8V
